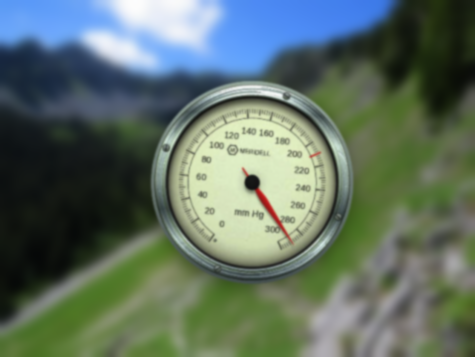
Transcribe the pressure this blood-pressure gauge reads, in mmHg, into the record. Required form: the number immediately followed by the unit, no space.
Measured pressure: 290mmHg
